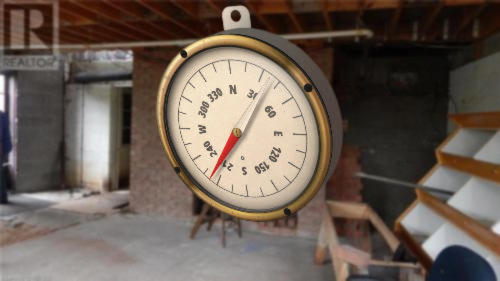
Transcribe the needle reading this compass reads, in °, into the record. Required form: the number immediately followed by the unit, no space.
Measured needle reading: 217.5°
